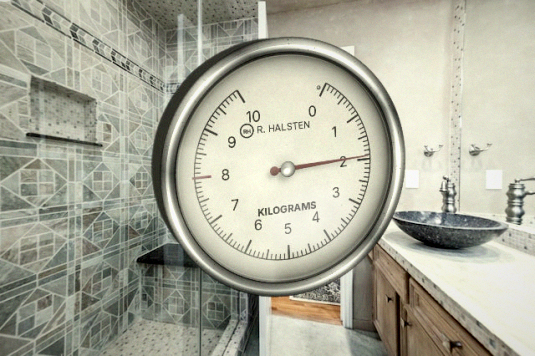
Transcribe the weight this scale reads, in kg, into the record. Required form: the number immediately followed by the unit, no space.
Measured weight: 1.9kg
